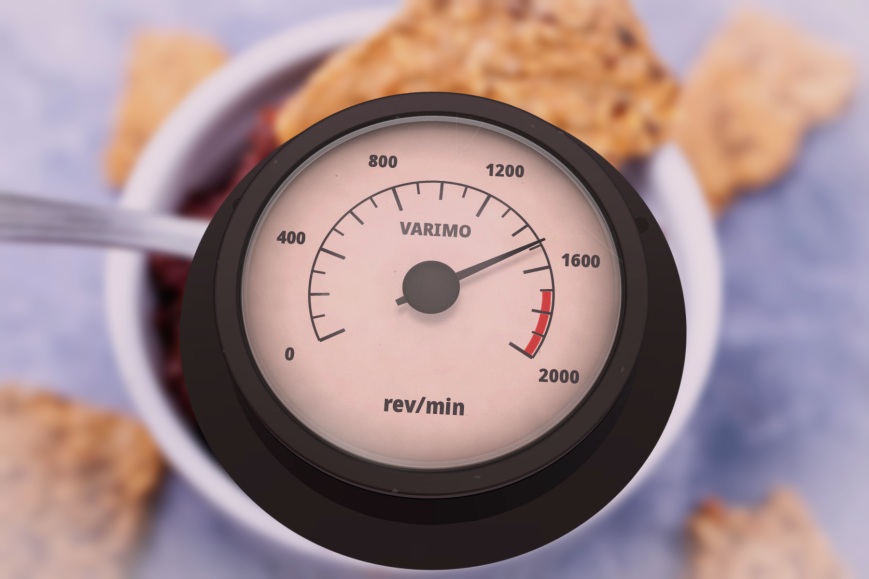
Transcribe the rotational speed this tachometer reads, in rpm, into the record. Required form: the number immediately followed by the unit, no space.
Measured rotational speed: 1500rpm
